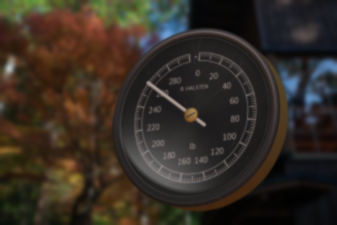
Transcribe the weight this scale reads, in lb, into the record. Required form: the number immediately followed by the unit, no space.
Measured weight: 260lb
